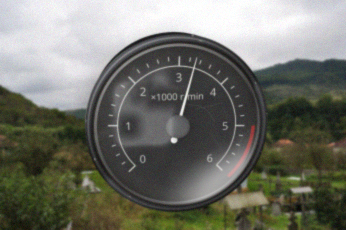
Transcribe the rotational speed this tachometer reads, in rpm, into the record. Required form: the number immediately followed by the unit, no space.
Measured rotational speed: 3300rpm
